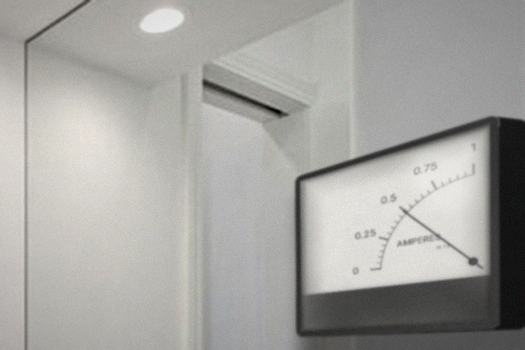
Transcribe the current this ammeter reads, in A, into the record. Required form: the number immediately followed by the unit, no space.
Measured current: 0.5A
